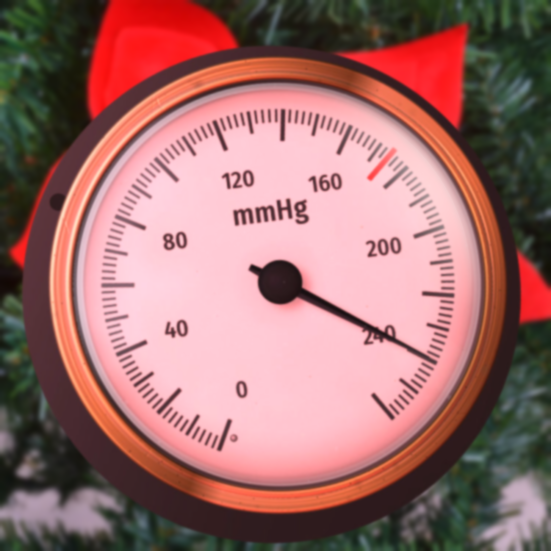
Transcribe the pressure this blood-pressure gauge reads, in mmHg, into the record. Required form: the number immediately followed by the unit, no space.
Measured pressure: 240mmHg
